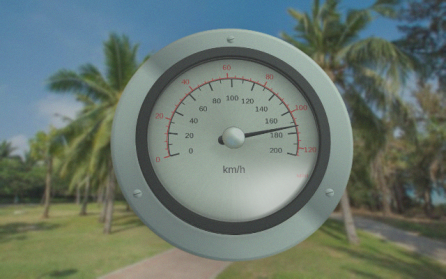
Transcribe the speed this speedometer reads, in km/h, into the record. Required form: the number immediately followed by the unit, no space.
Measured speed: 175km/h
